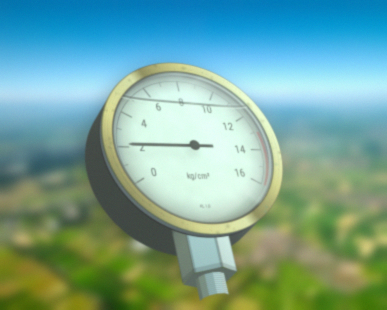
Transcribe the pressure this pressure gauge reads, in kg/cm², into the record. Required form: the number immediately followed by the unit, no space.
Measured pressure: 2kg/cm²
